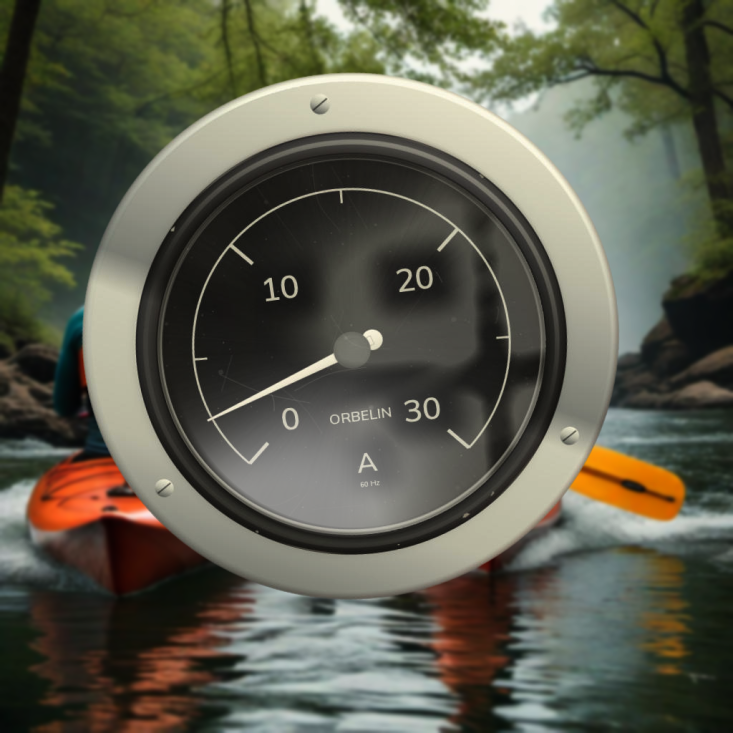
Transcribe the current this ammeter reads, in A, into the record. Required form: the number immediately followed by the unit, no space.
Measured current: 2.5A
